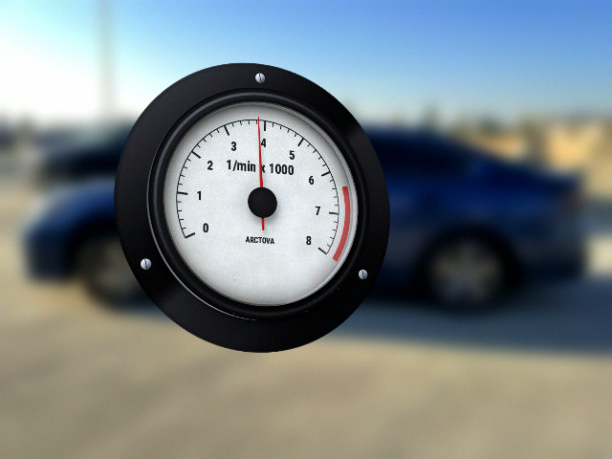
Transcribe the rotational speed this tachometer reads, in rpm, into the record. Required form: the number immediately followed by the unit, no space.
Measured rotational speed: 3800rpm
